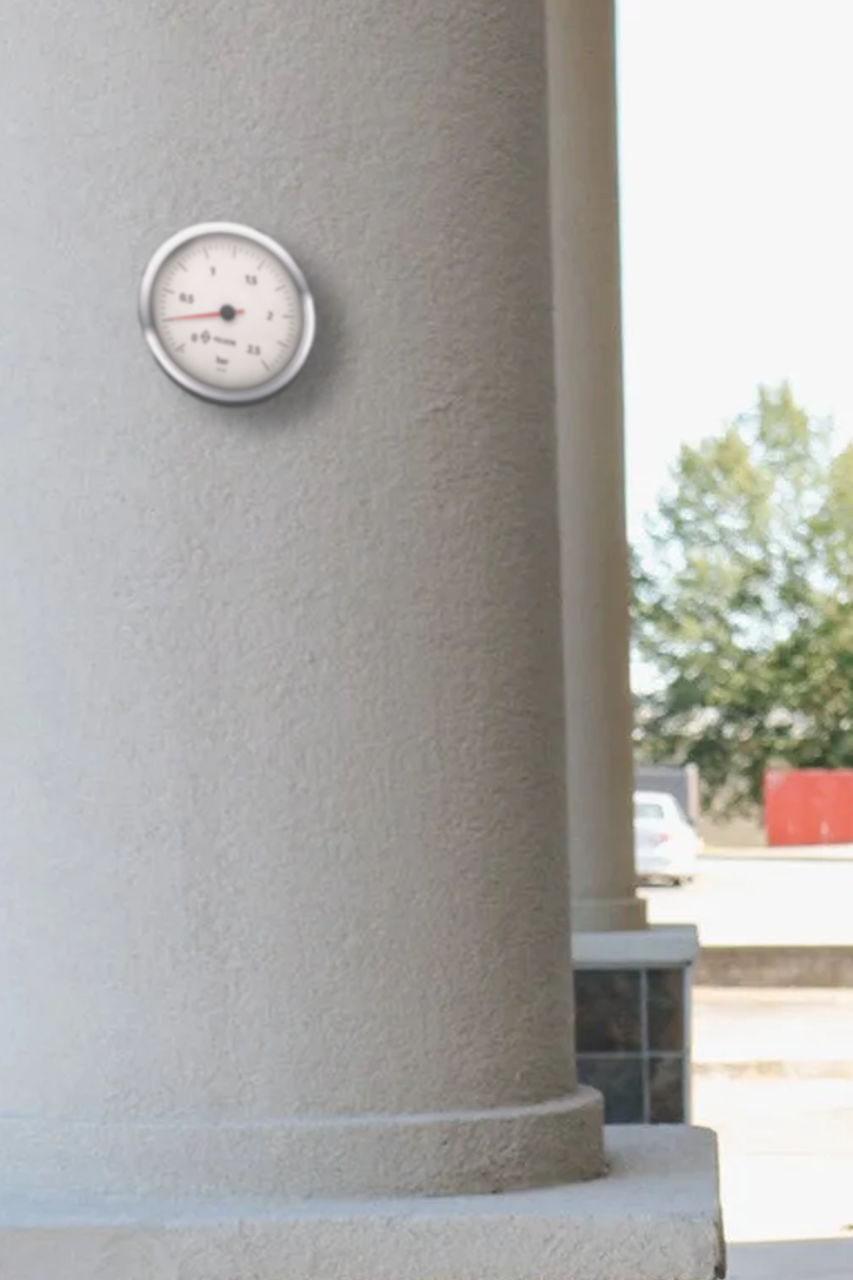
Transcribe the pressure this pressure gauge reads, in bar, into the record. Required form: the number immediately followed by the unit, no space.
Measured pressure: 0.25bar
